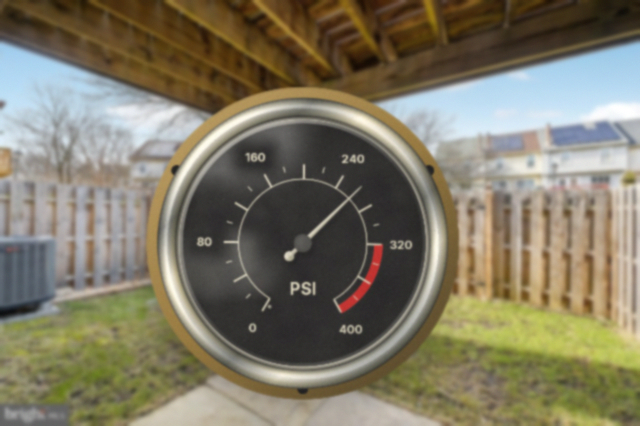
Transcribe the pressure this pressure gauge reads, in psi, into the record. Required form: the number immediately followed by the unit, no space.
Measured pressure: 260psi
